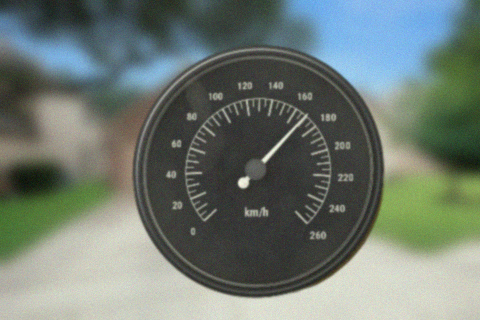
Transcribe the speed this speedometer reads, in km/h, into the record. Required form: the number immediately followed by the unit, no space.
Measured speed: 170km/h
